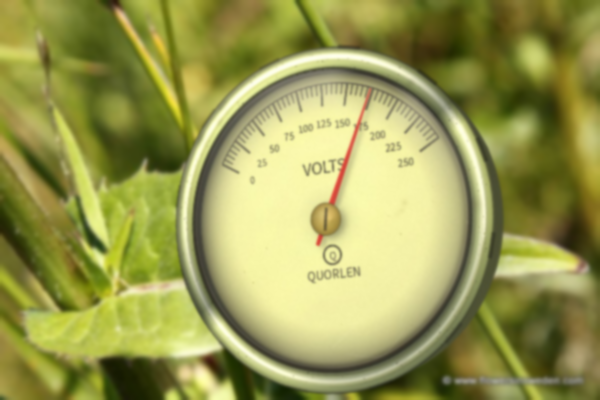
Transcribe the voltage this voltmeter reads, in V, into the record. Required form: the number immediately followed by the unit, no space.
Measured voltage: 175V
